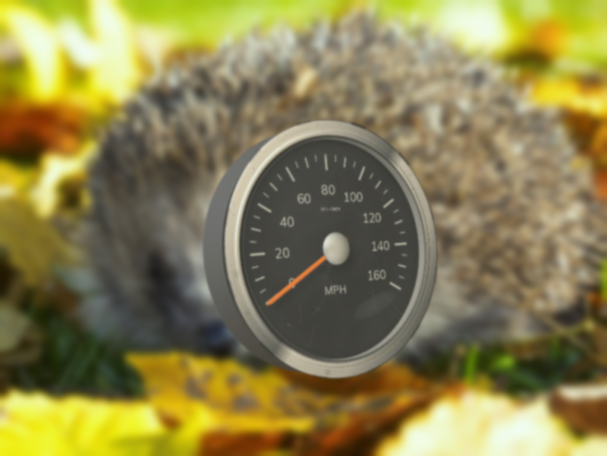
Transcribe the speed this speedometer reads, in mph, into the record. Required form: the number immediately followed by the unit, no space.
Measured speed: 0mph
